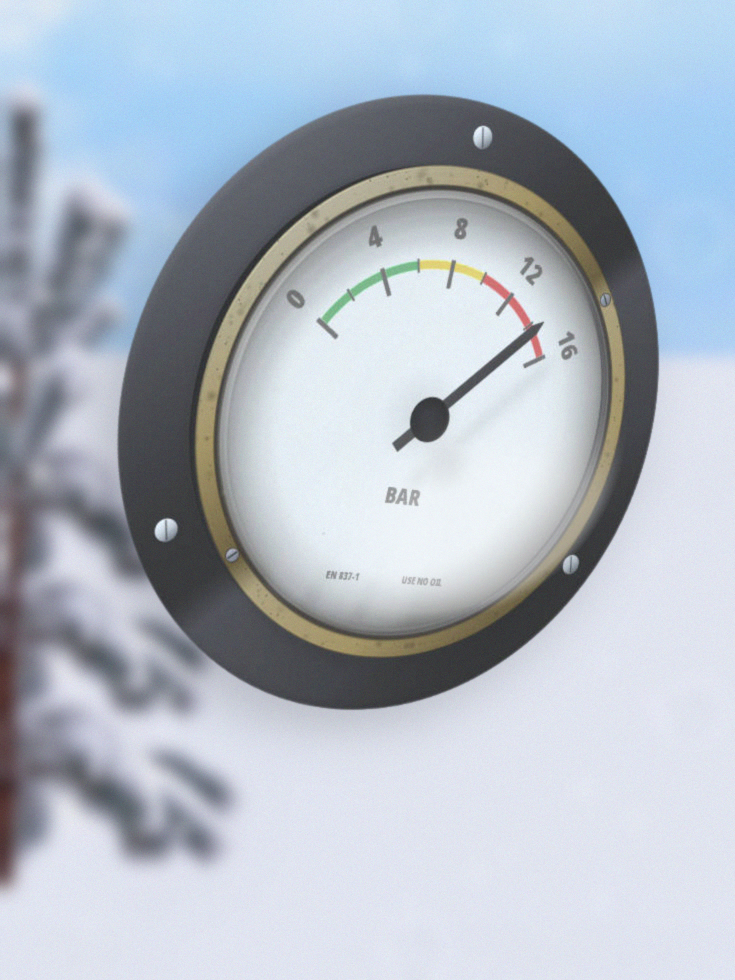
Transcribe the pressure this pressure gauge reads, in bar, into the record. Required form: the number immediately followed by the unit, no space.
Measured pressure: 14bar
